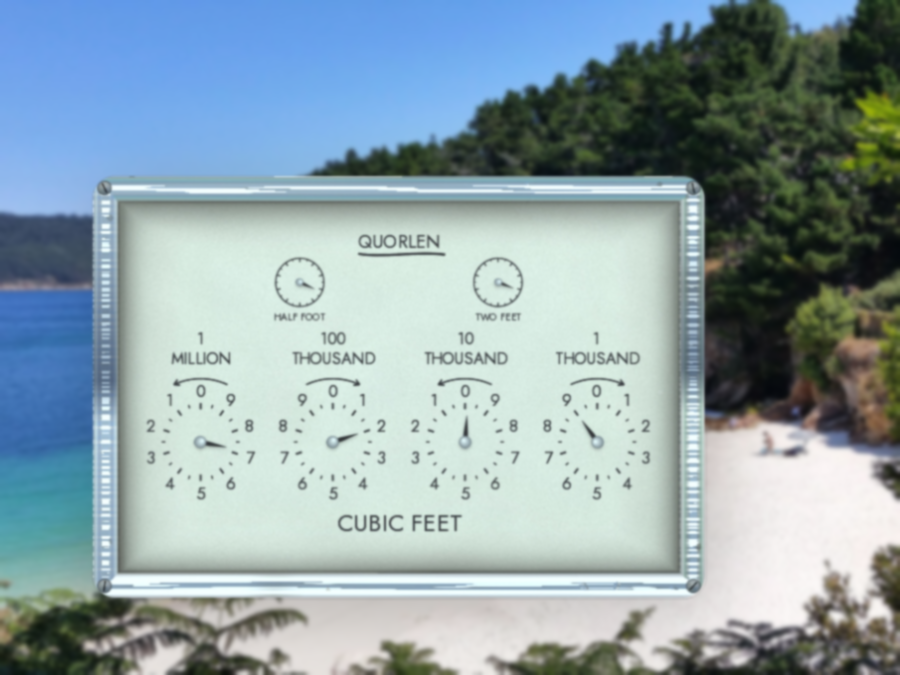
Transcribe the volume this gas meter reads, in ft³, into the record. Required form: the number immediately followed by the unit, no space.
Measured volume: 719900ft³
